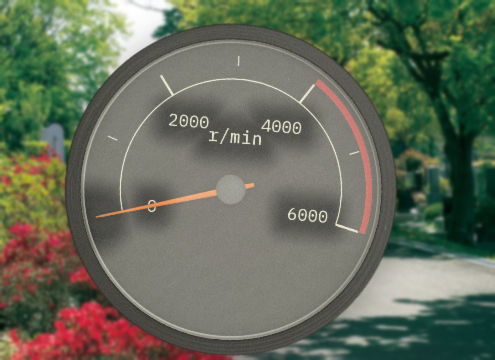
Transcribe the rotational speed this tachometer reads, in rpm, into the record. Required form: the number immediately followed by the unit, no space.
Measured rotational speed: 0rpm
